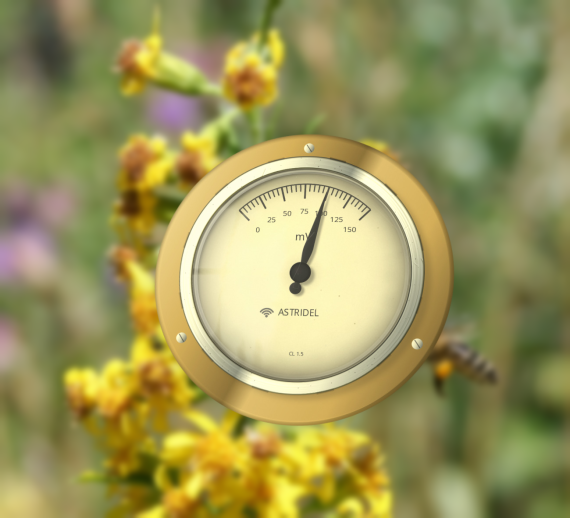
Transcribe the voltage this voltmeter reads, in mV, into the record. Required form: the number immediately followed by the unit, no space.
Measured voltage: 100mV
